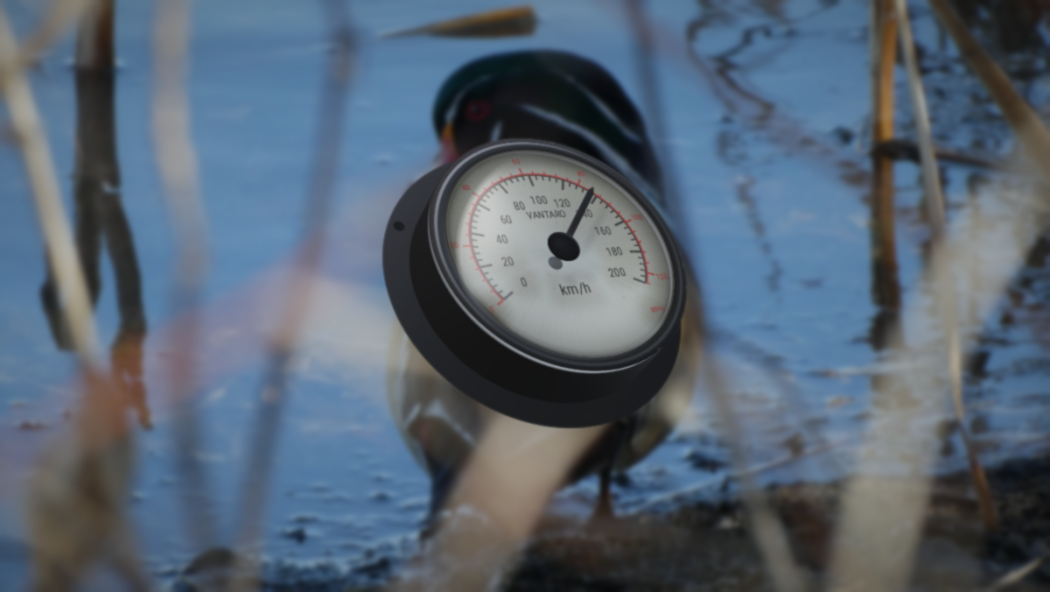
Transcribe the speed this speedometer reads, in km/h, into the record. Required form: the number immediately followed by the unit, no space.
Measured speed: 136km/h
